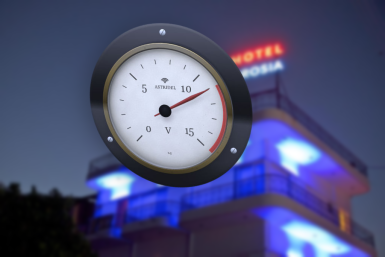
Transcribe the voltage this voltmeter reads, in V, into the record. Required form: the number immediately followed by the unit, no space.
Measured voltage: 11V
